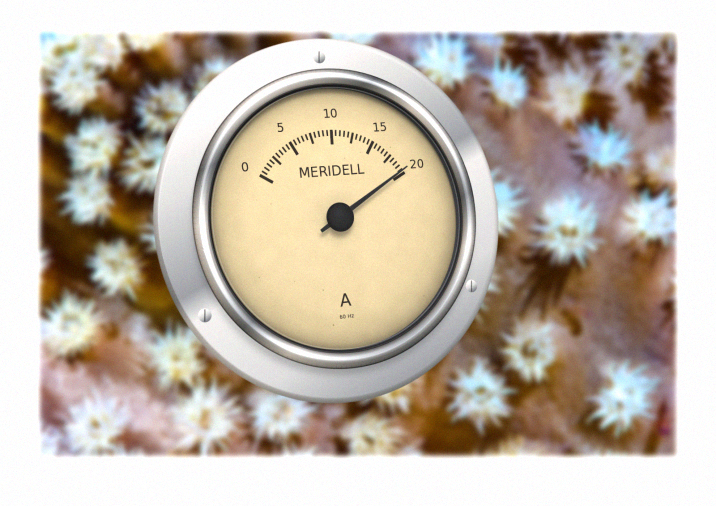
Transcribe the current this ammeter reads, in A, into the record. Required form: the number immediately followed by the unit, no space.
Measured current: 19.5A
